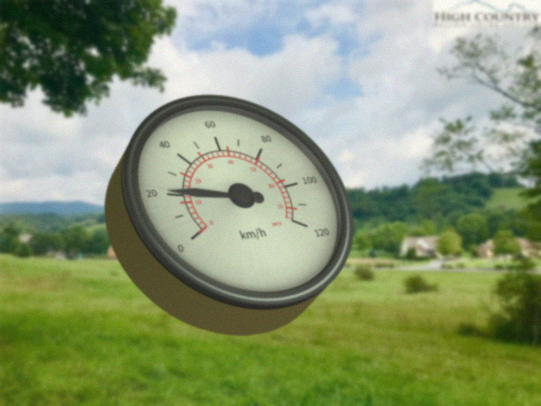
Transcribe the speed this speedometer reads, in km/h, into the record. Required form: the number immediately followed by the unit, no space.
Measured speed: 20km/h
